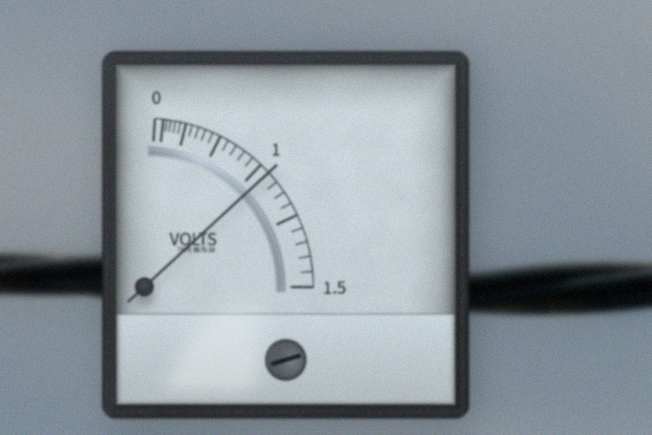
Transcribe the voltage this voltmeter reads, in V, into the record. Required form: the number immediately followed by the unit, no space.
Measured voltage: 1.05V
